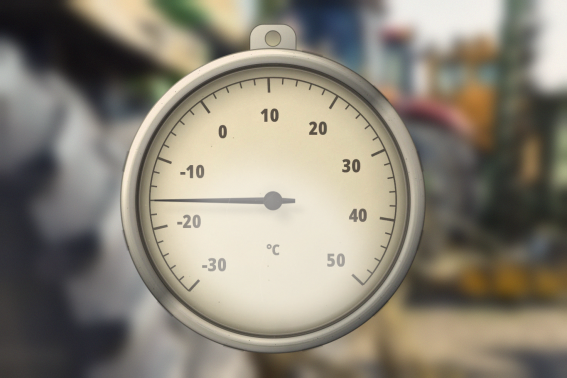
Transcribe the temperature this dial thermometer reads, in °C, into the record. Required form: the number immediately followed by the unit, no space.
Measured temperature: -16°C
